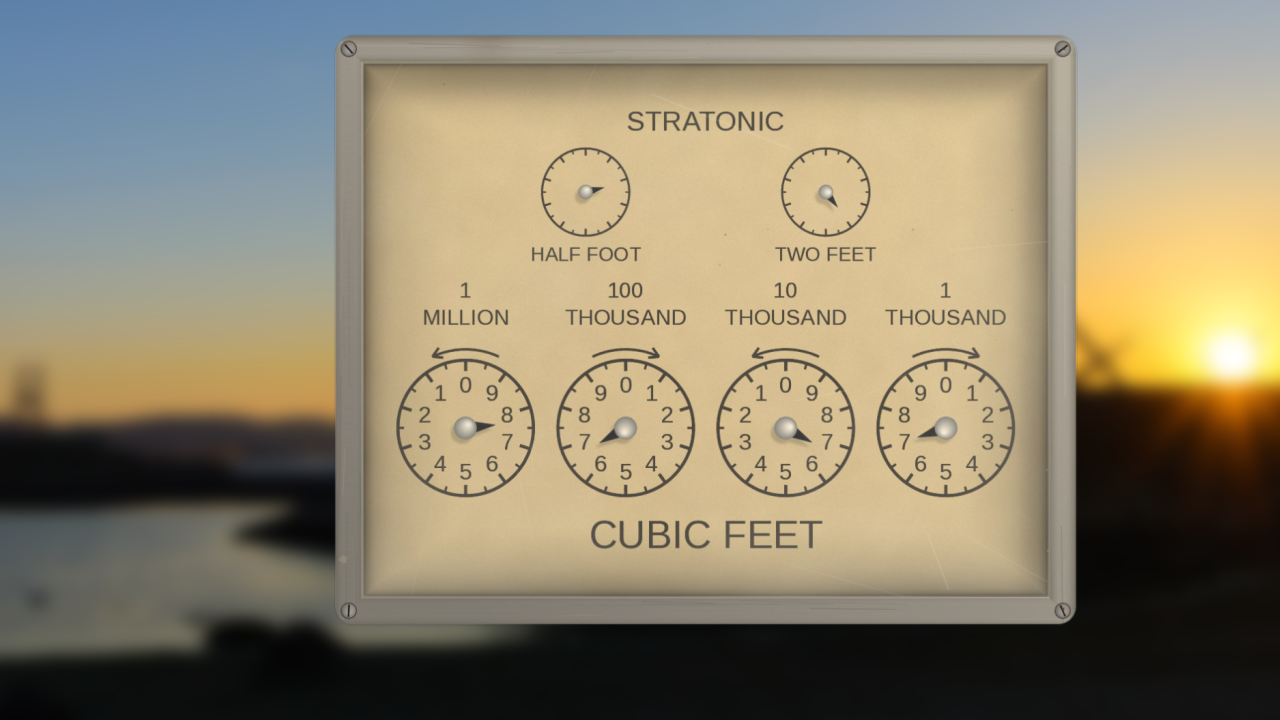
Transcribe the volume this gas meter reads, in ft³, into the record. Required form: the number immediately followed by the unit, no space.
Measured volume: 766700ft³
